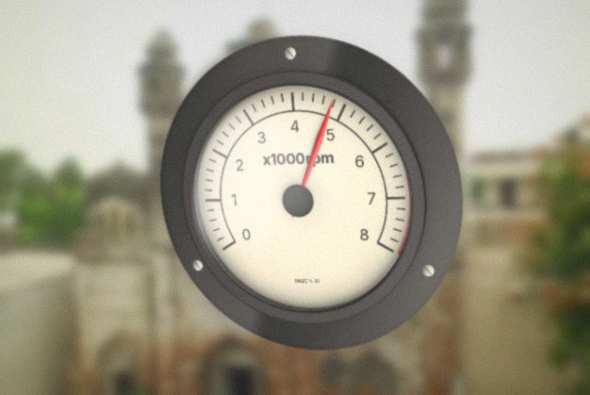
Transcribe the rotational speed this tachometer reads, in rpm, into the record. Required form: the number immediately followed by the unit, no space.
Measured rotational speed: 4800rpm
